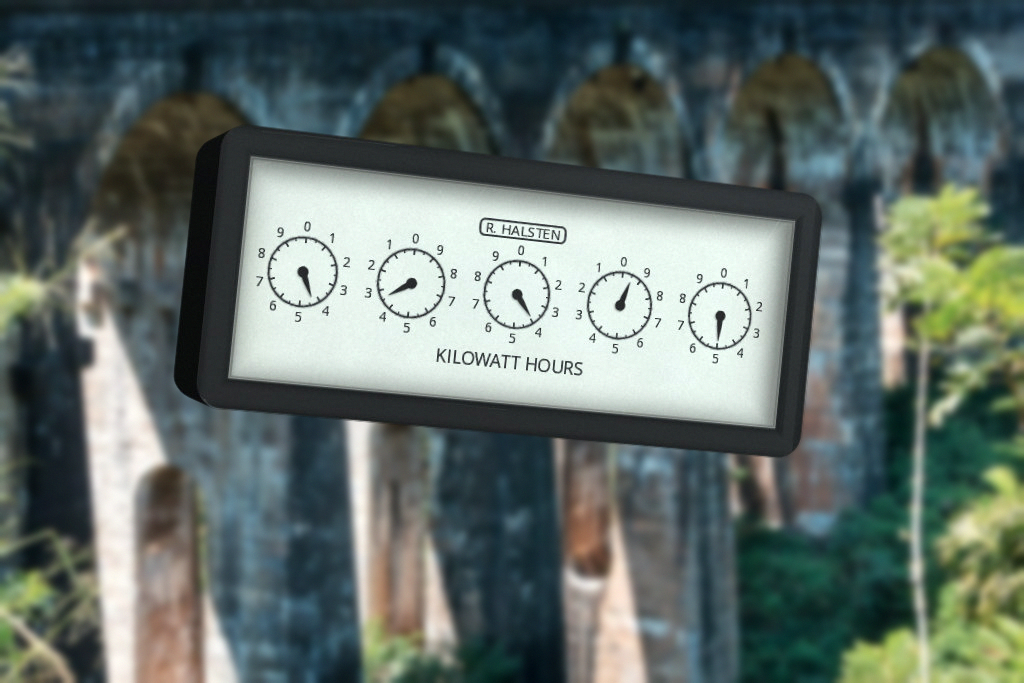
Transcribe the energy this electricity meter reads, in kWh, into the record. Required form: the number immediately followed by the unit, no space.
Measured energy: 43395kWh
